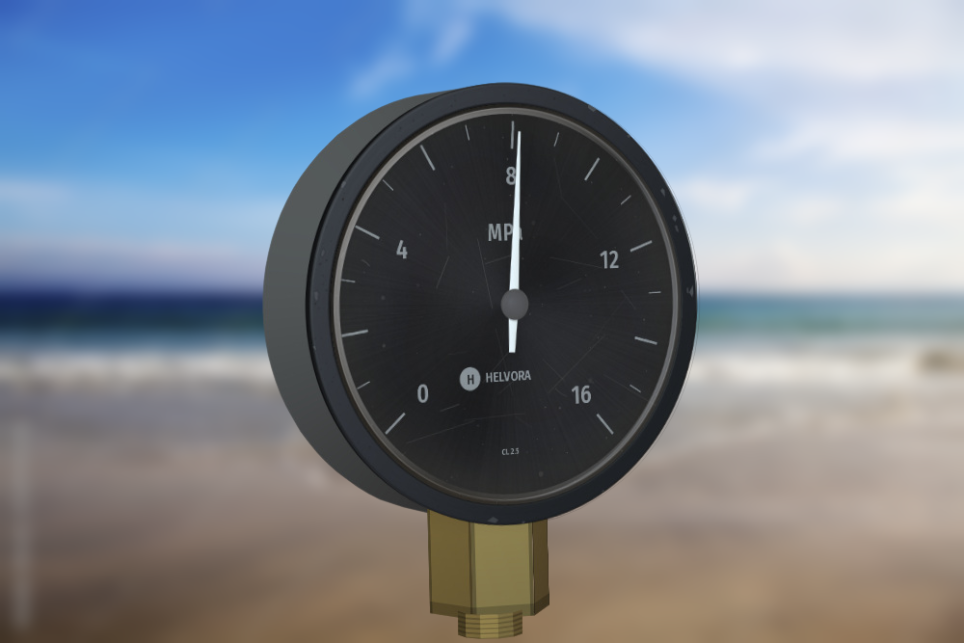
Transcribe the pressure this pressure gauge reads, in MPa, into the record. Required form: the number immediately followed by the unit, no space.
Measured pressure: 8MPa
